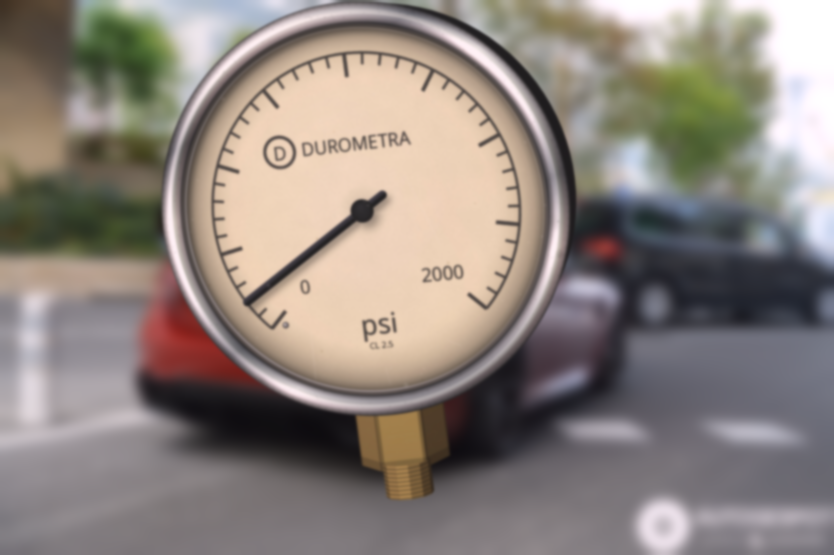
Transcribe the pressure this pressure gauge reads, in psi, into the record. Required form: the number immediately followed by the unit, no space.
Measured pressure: 100psi
